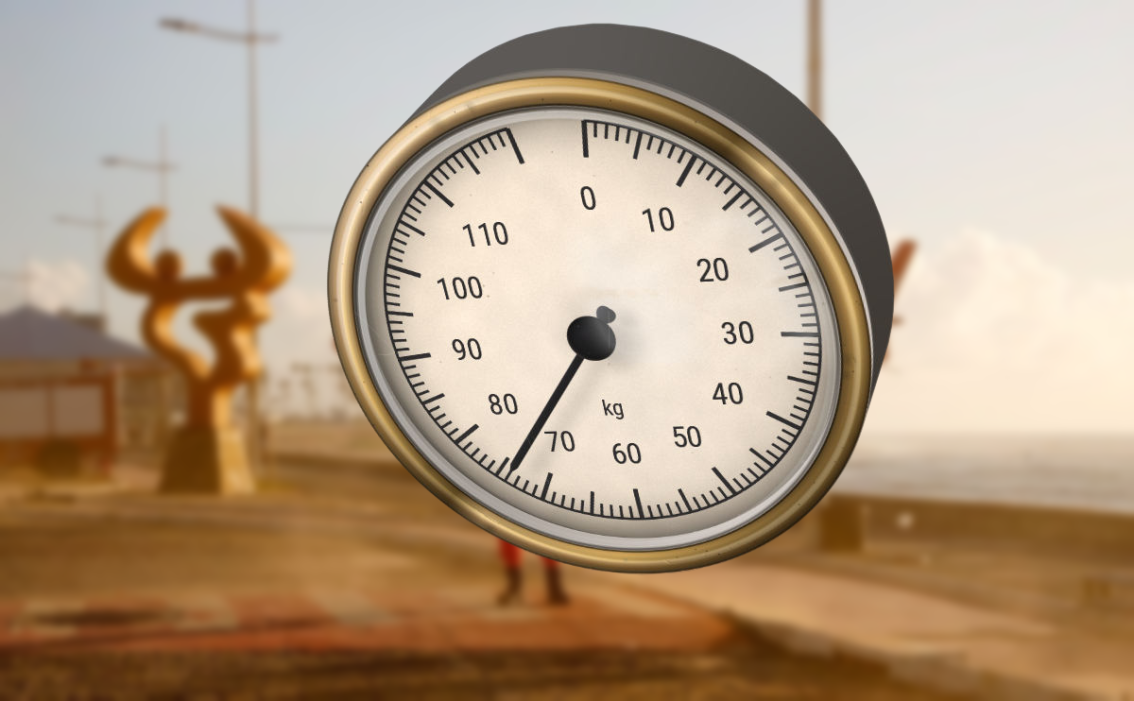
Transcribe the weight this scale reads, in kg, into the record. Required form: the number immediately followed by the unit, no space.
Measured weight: 74kg
